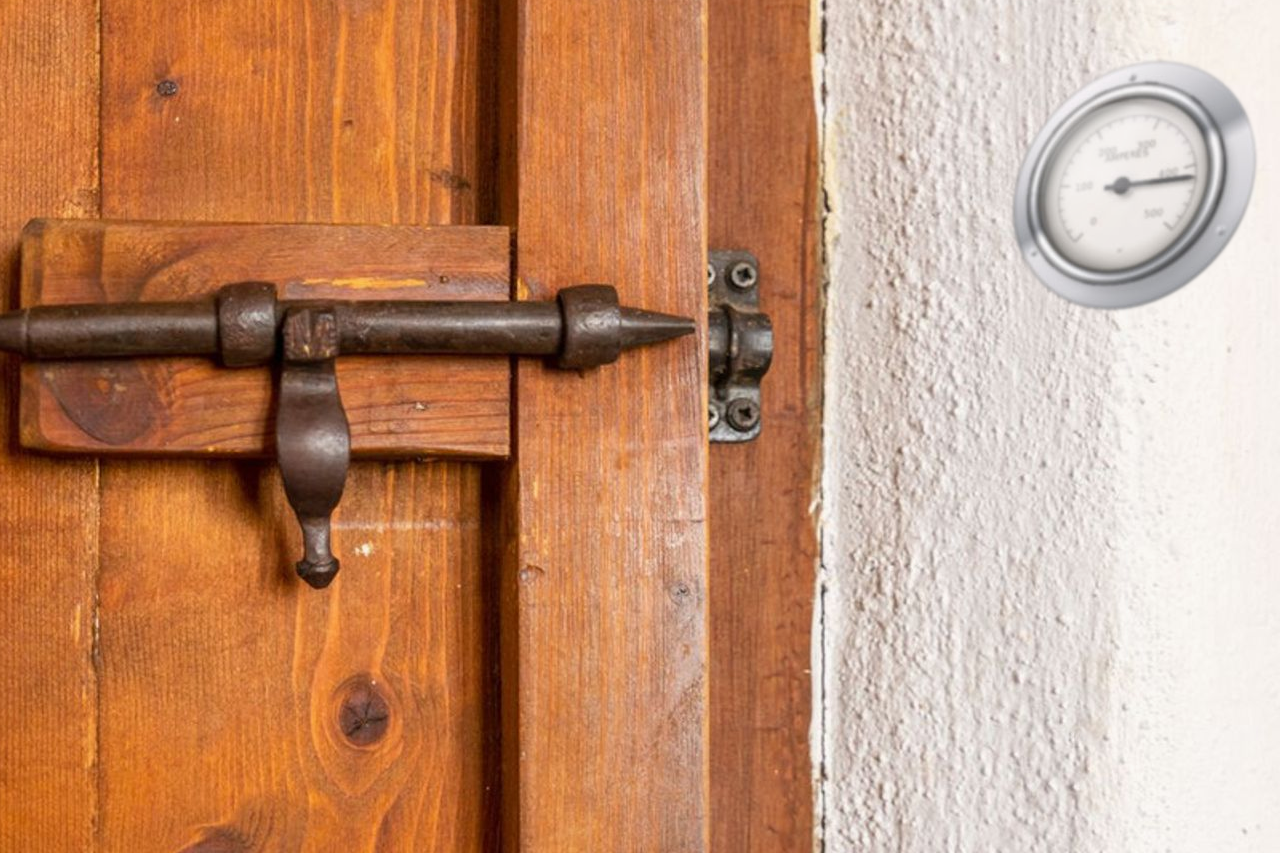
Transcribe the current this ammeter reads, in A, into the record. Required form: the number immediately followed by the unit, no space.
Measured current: 420A
